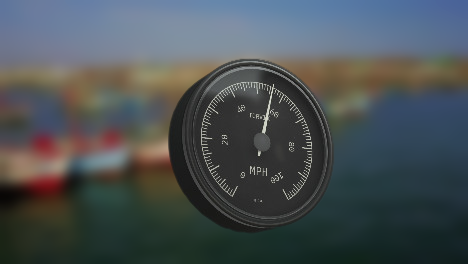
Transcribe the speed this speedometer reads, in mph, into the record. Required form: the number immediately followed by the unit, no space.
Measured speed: 55mph
